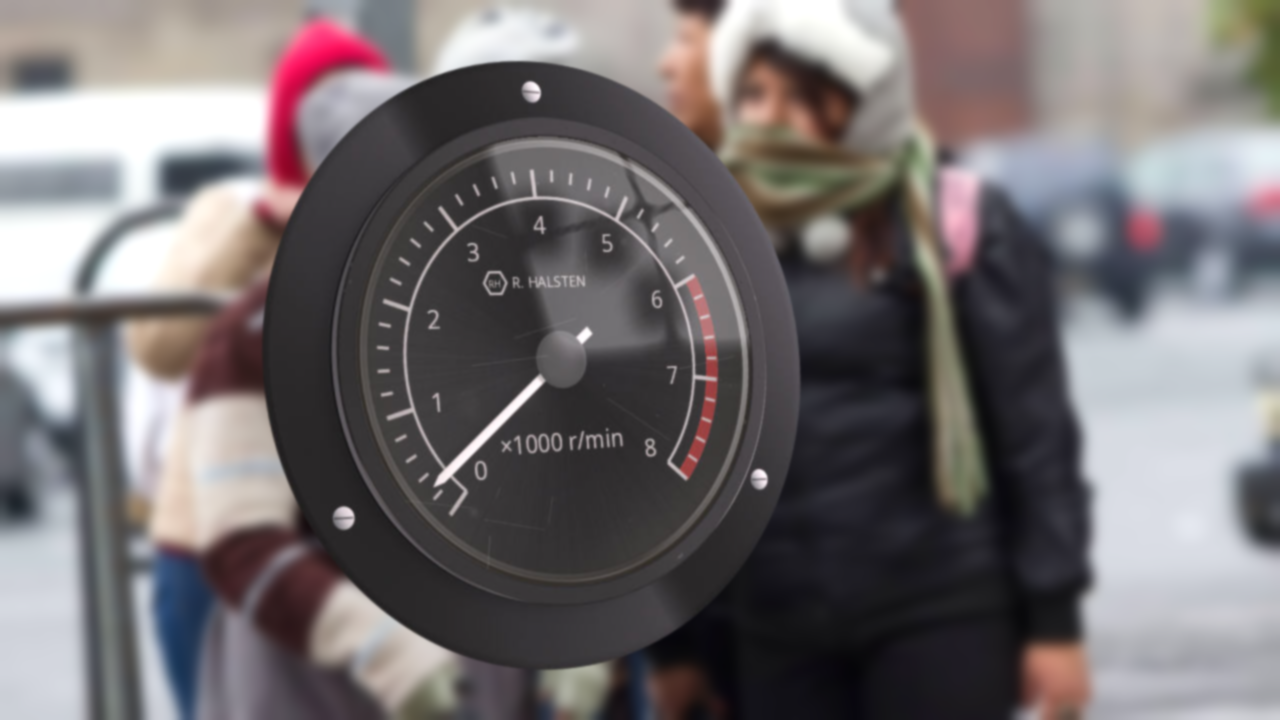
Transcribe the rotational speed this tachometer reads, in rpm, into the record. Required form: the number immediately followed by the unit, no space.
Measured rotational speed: 300rpm
